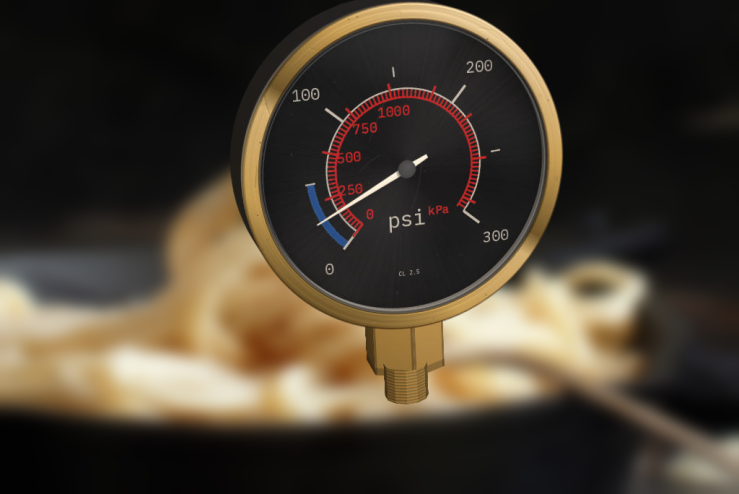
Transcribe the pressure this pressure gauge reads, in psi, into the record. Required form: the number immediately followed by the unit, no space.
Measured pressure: 25psi
